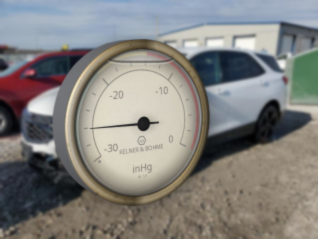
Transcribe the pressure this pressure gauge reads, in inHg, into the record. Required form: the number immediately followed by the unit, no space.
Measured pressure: -26inHg
